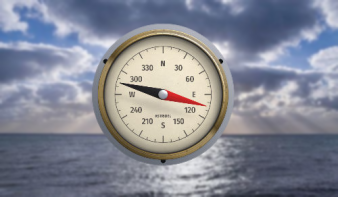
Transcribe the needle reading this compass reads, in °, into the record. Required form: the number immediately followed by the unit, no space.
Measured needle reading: 105°
